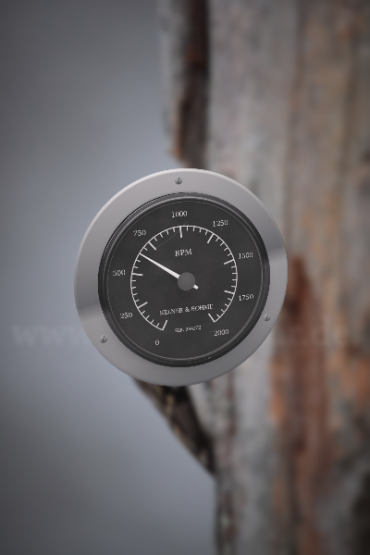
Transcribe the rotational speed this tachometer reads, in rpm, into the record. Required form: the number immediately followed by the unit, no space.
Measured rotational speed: 650rpm
